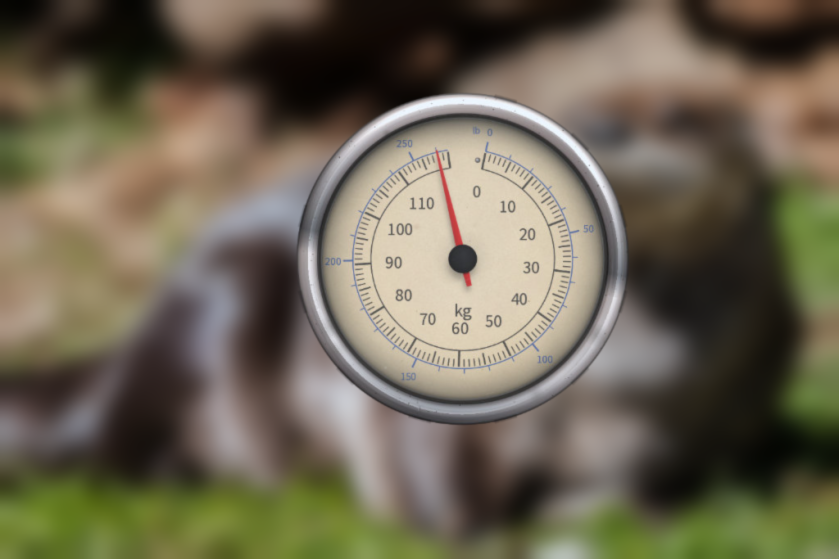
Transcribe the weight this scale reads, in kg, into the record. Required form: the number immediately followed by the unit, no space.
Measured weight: 118kg
